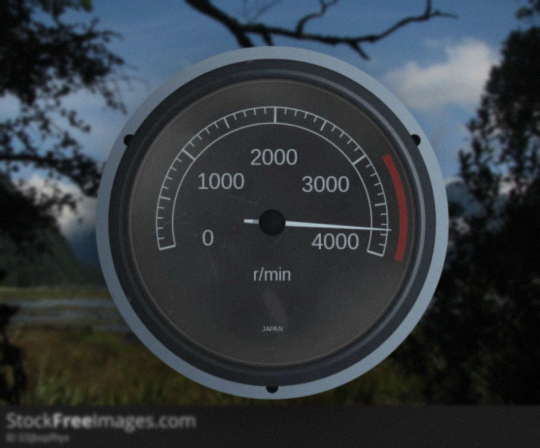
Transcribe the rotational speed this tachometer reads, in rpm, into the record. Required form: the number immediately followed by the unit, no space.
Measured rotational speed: 3750rpm
